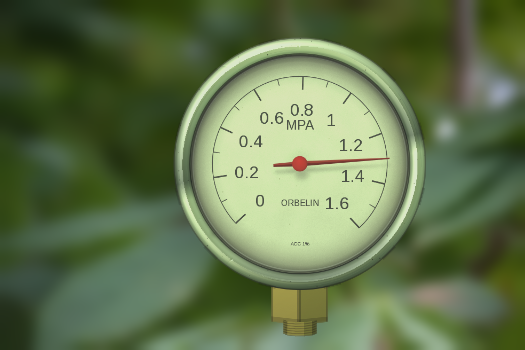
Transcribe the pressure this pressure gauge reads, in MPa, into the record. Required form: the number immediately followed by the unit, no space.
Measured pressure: 1.3MPa
